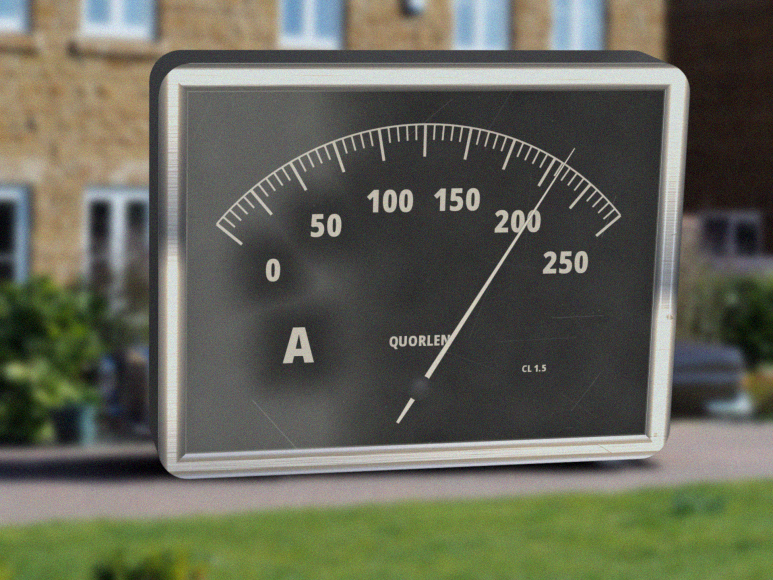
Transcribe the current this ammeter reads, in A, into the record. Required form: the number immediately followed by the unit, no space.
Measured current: 205A
